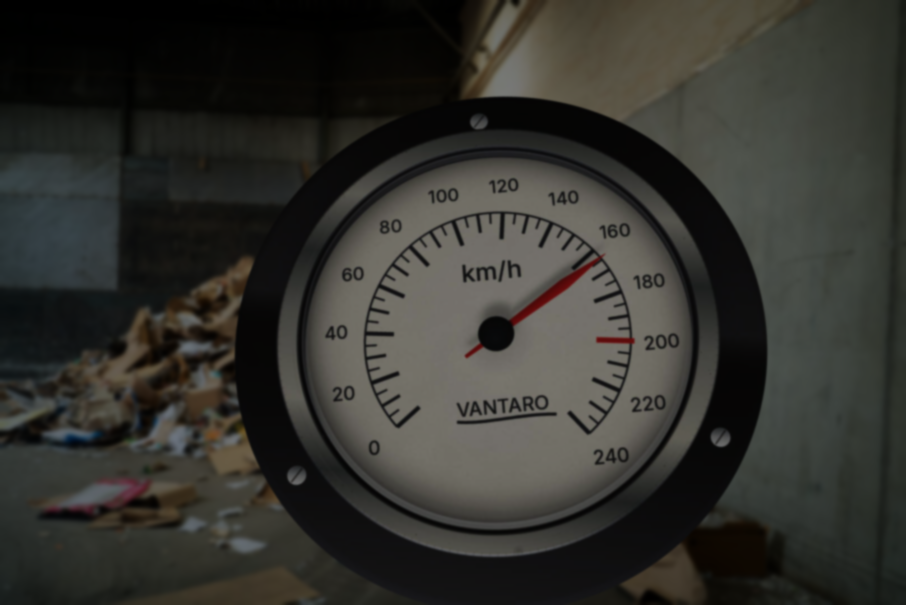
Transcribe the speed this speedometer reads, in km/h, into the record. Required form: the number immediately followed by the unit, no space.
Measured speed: 165km/h
